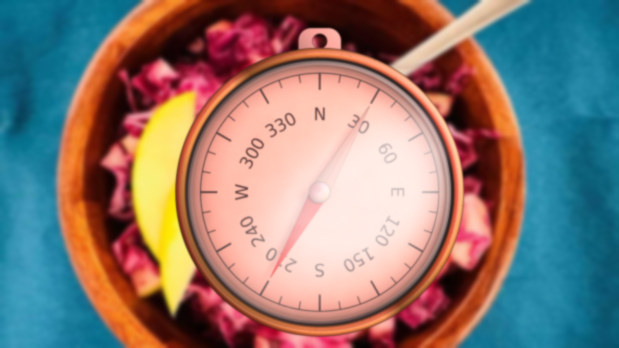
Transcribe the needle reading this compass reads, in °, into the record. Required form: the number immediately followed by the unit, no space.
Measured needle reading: 210°
